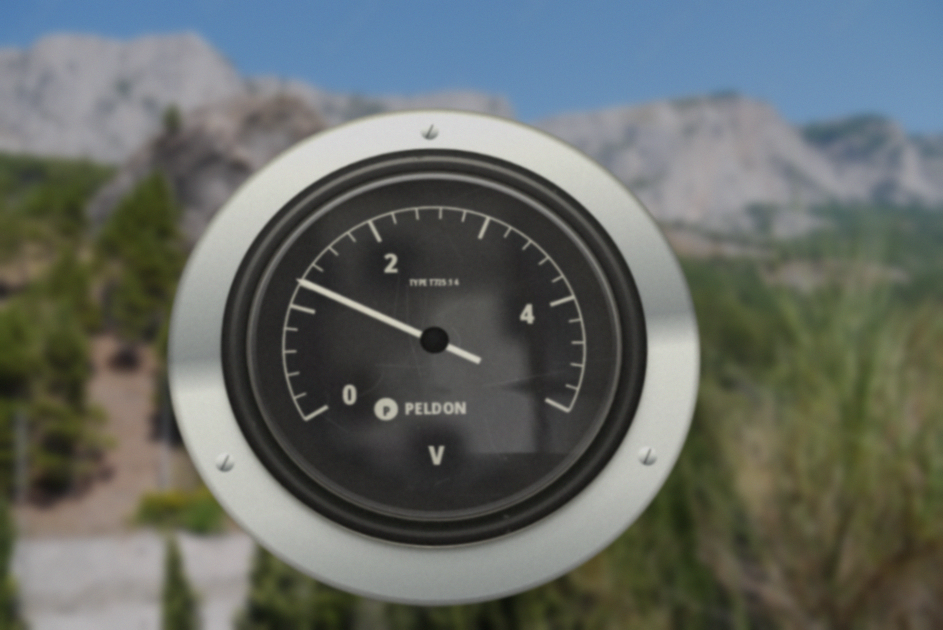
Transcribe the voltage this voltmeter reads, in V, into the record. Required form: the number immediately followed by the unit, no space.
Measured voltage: 1.2V
